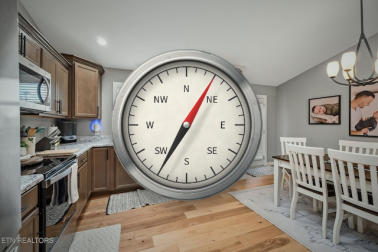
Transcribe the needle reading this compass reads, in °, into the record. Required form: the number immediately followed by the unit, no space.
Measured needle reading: 30°
